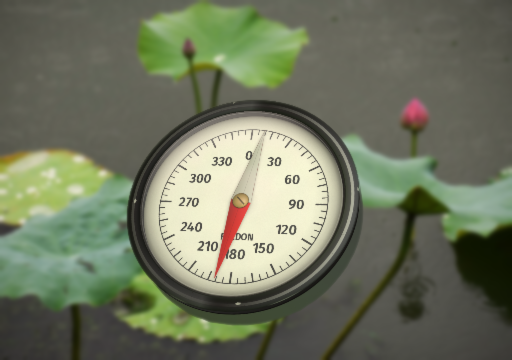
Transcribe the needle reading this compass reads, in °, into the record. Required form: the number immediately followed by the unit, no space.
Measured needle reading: 190°
